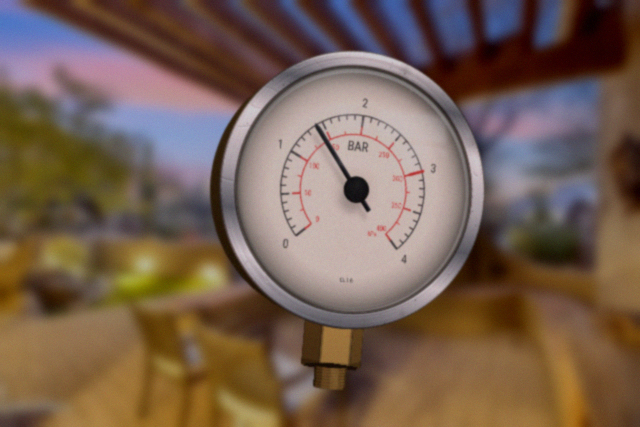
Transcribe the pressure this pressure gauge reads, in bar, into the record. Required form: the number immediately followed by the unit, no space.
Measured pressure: 1.4bar
